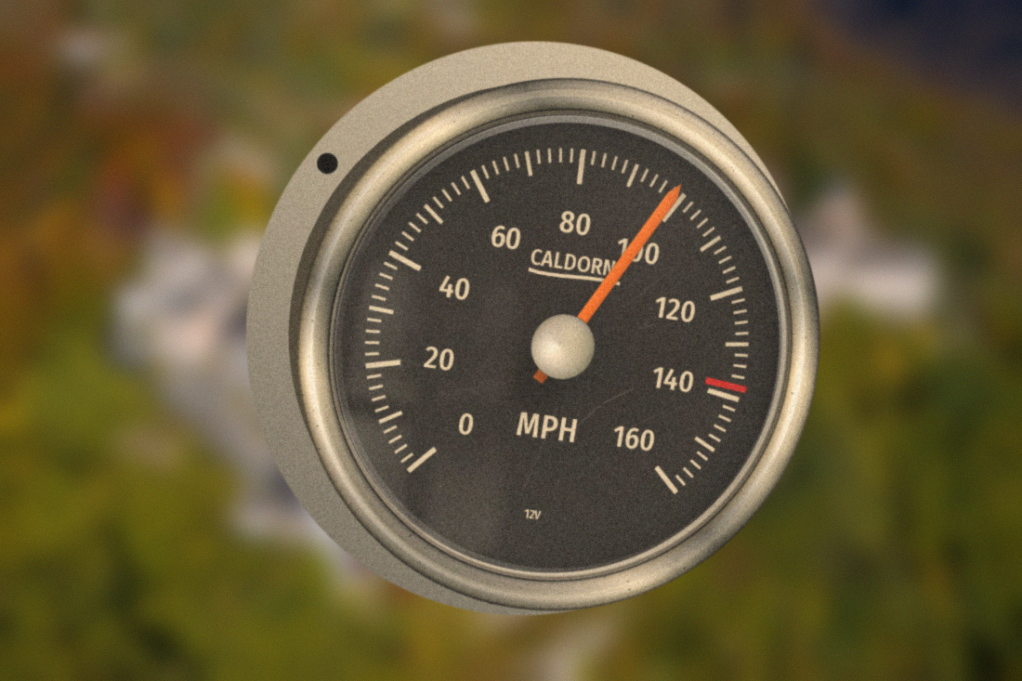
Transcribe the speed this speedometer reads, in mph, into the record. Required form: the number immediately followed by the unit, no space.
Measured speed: 98mph
